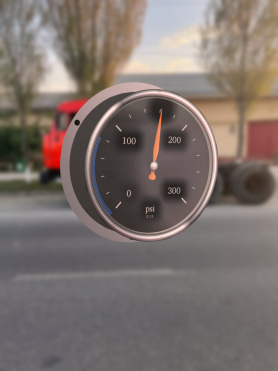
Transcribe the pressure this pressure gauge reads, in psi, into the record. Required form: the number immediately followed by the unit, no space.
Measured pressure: 160psi
